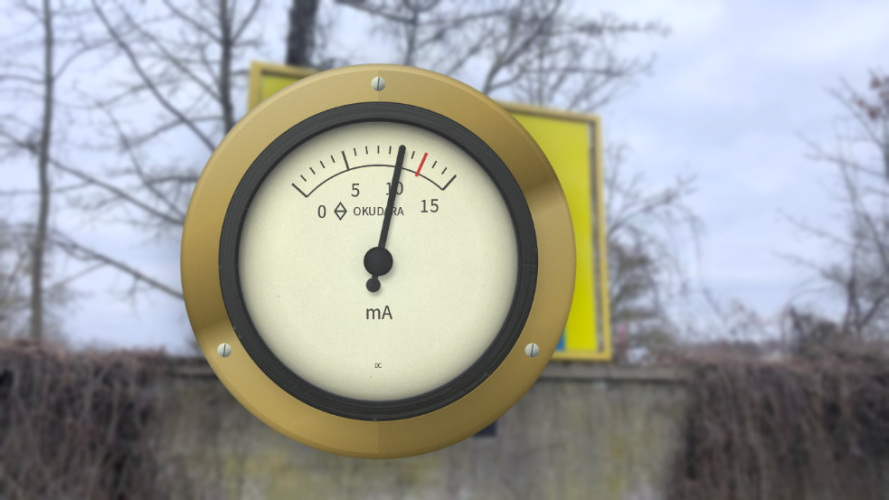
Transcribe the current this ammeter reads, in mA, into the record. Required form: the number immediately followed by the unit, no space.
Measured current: 10mA
